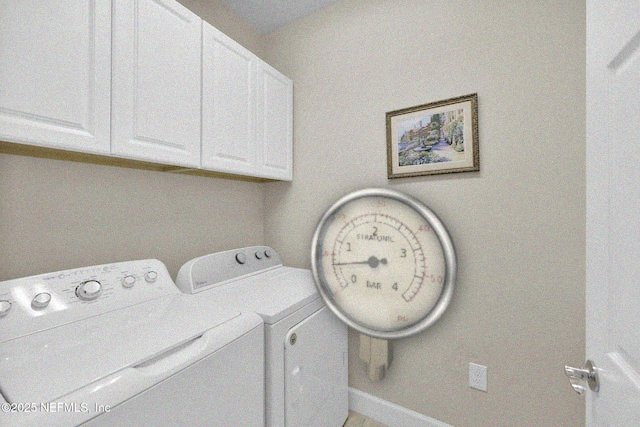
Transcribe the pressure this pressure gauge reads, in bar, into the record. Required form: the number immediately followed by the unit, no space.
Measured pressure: 0.5bar
